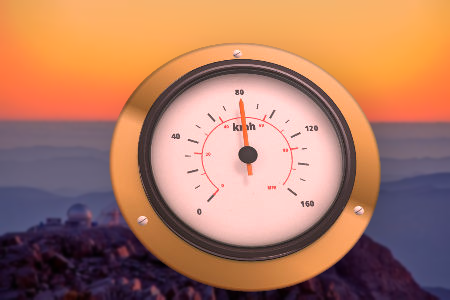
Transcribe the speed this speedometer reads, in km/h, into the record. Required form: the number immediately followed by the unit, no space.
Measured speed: 80km/h
